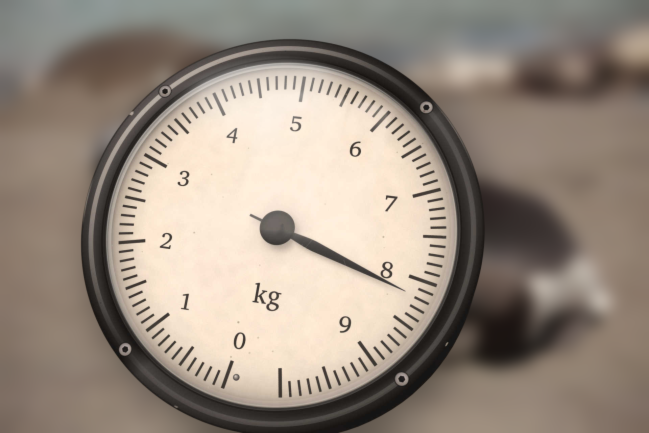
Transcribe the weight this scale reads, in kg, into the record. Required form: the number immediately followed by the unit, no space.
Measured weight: 8.2kg
